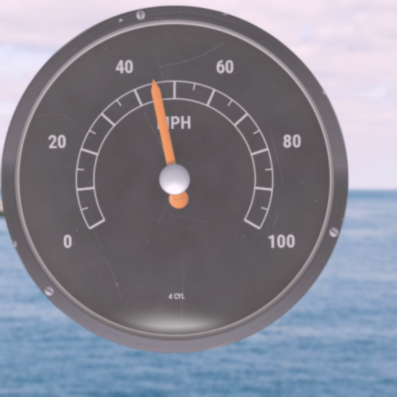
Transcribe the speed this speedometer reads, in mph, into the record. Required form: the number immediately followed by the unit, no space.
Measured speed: 45mph
